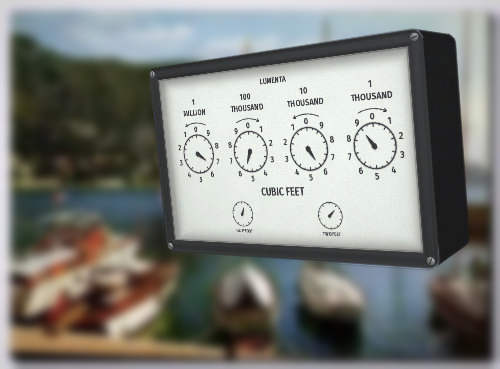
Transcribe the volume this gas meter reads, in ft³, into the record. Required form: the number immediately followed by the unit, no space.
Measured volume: 655900ft³
